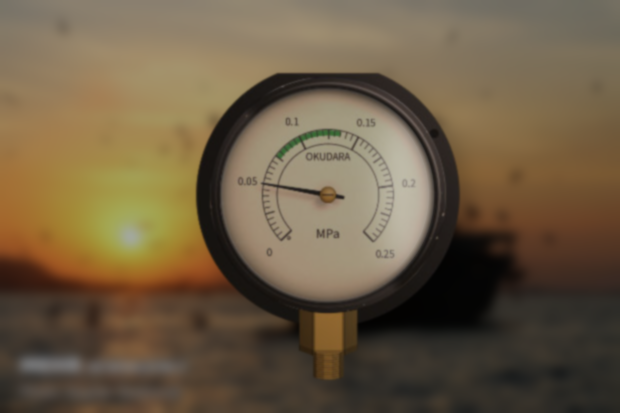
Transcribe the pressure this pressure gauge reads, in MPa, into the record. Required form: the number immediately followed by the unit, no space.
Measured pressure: 0.05MPa
